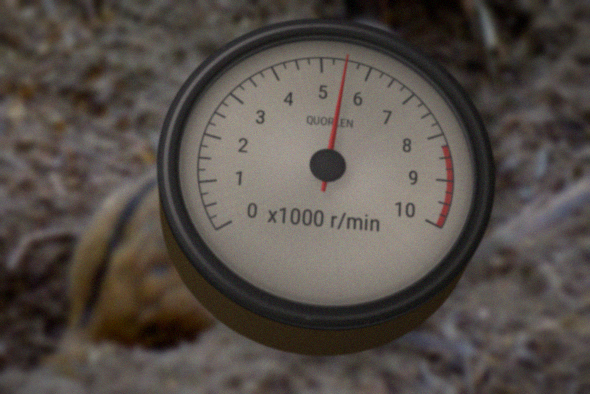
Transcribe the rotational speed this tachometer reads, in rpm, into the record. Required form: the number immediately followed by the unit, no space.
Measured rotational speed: 5500rpm
